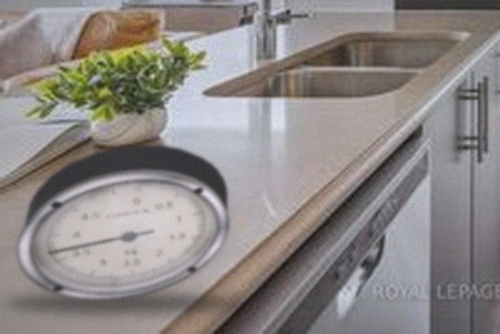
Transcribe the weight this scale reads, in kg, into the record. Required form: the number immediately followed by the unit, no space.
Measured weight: 3.75kg
